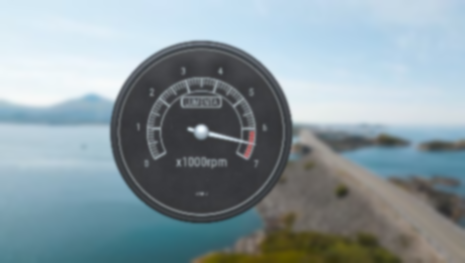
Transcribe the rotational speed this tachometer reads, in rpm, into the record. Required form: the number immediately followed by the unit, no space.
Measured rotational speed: 6500rpm
